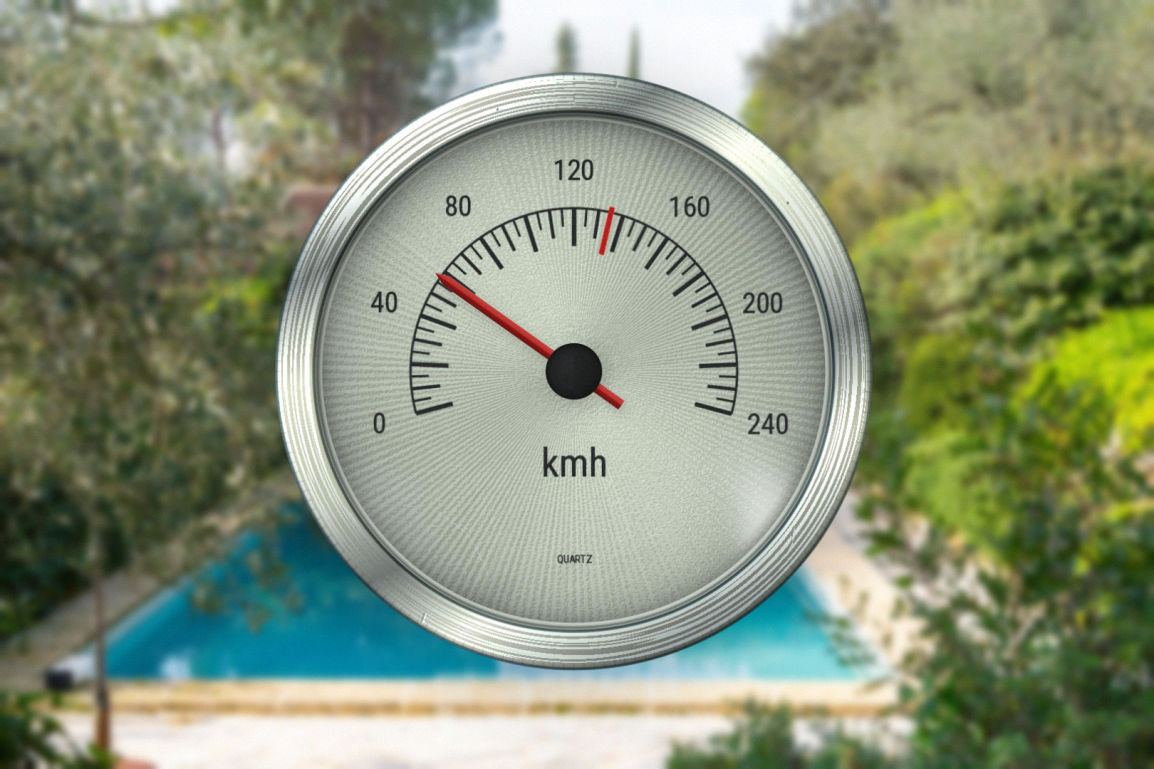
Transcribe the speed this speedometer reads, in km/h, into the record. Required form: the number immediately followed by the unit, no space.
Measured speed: 57.5km/h
